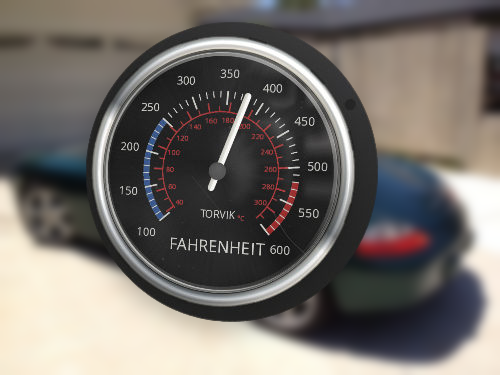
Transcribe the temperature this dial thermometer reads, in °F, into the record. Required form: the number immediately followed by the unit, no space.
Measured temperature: 380°F
